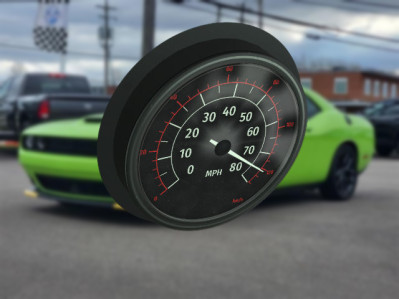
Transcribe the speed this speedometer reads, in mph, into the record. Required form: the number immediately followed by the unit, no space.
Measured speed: 75mph
